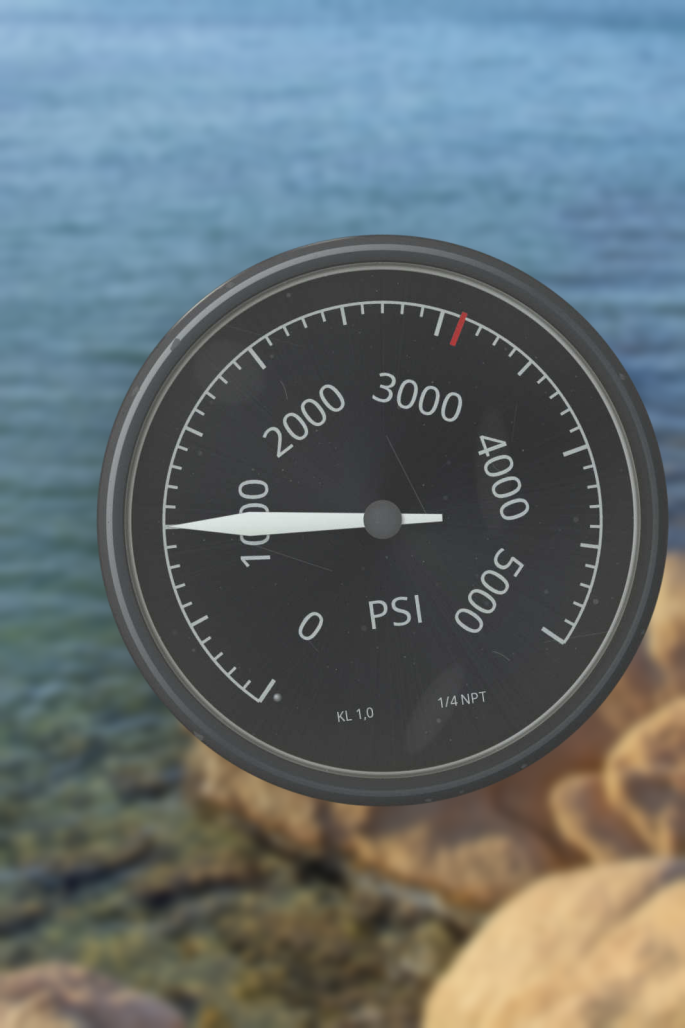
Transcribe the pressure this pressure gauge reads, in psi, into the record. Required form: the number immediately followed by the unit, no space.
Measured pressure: 1000psi
